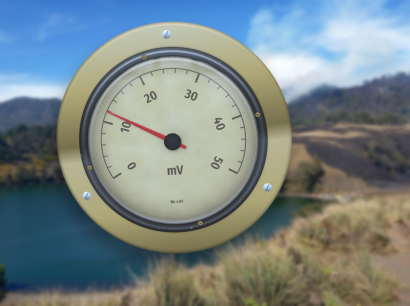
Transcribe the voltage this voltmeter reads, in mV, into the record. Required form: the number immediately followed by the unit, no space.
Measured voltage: 12mV
